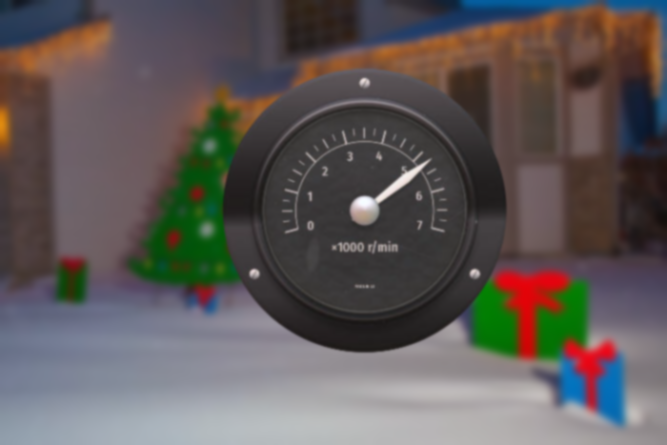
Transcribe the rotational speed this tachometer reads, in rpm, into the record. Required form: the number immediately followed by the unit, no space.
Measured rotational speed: 5250rpm
